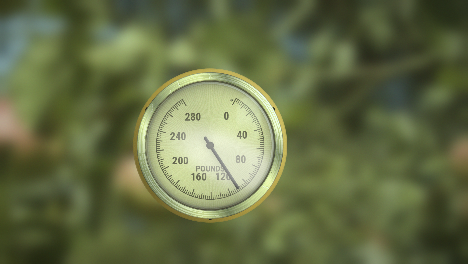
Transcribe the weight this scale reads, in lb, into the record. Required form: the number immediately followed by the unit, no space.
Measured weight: 110lb
